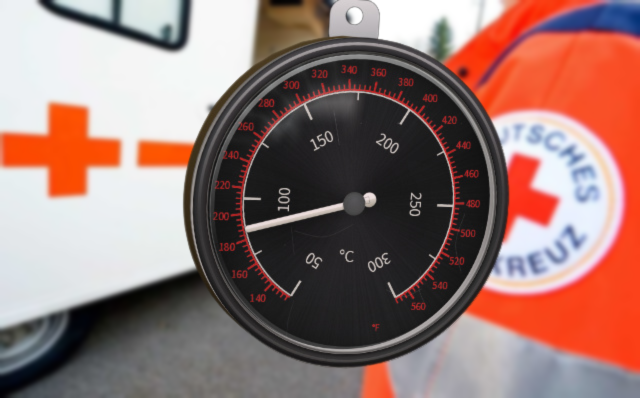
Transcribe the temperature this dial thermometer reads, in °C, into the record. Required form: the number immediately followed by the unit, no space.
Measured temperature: 87.5°C
